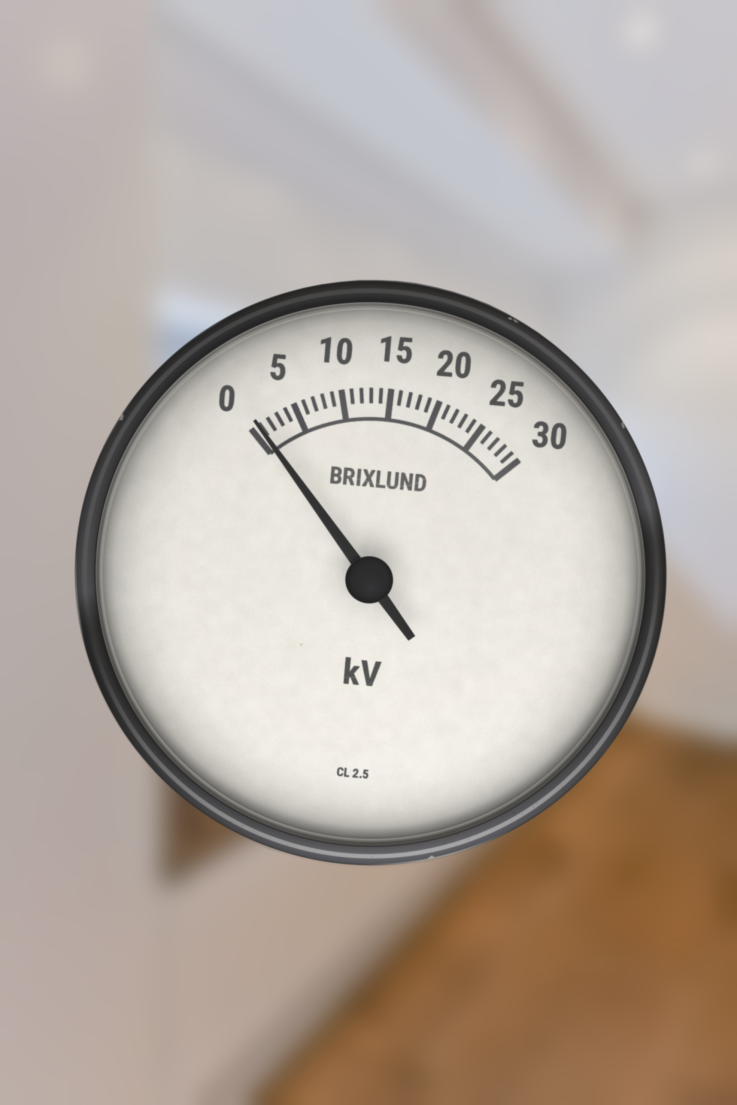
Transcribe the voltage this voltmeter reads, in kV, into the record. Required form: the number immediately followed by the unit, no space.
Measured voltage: 1kV
